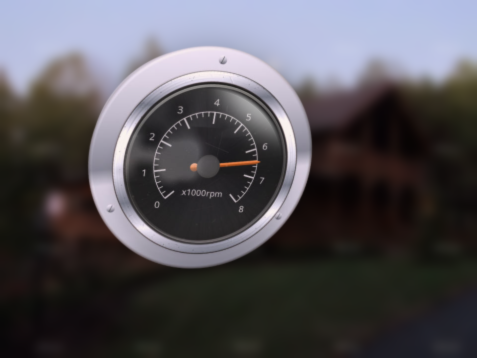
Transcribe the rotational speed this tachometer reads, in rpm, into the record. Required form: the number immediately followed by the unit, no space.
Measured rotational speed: 6400rpm
